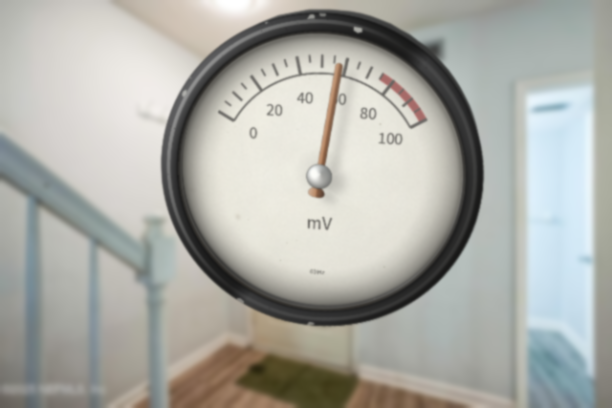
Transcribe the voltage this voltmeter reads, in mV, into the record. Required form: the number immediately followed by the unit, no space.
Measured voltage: 57.5mV
